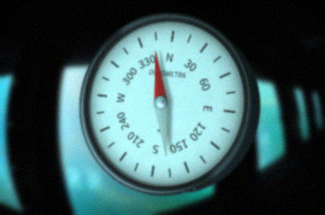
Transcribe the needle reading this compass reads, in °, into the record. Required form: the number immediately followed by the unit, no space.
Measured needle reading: 345°
